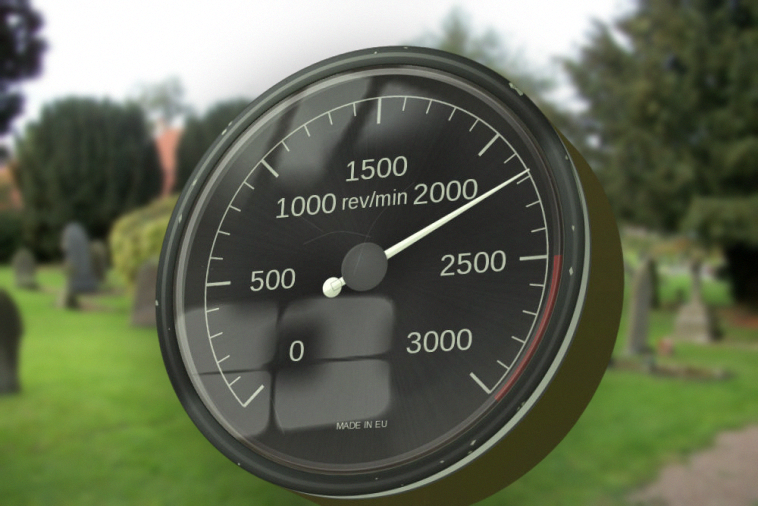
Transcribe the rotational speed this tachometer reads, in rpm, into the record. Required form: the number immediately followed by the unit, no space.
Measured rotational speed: 2200rpm
